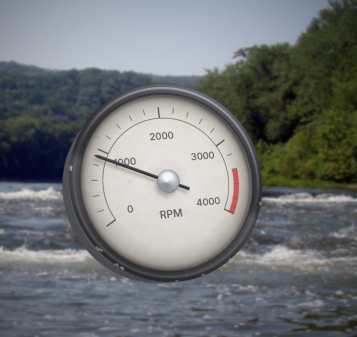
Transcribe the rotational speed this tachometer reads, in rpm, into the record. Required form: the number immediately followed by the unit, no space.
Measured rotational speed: 900rpm
